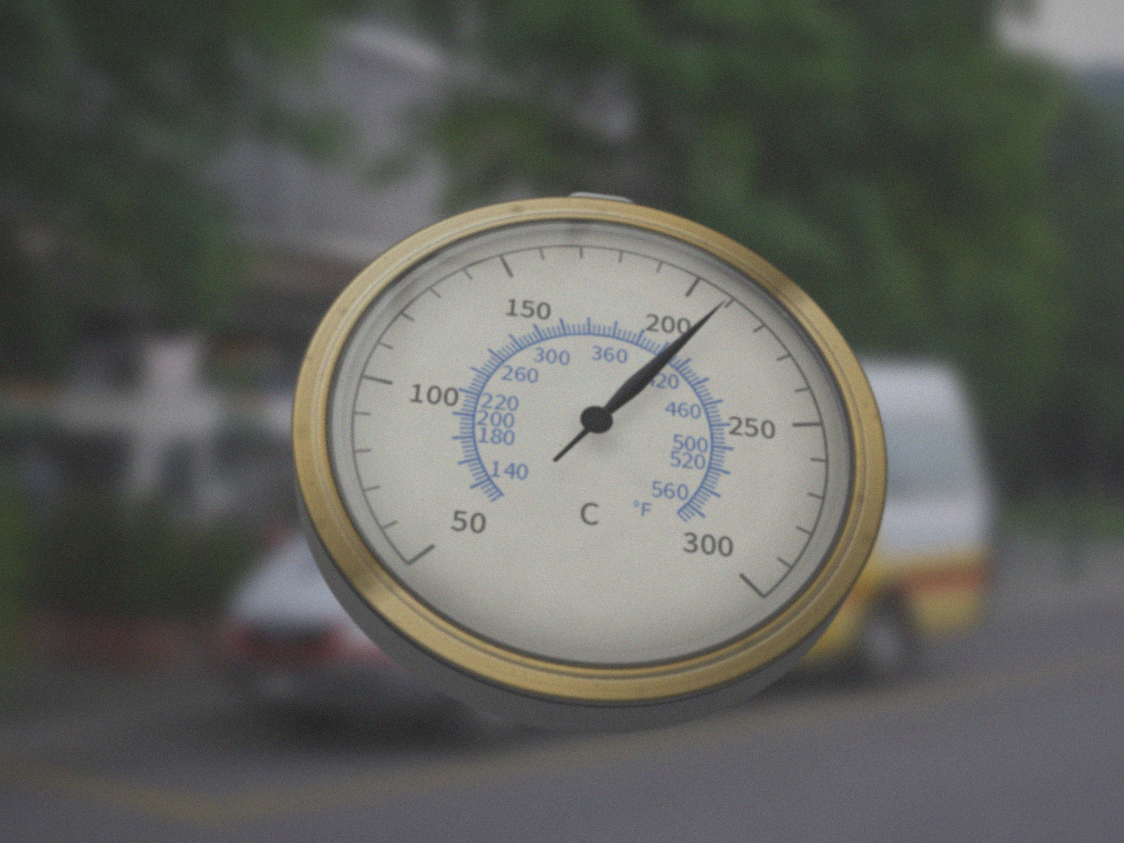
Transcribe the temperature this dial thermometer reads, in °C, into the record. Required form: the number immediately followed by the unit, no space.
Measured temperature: 210°C
